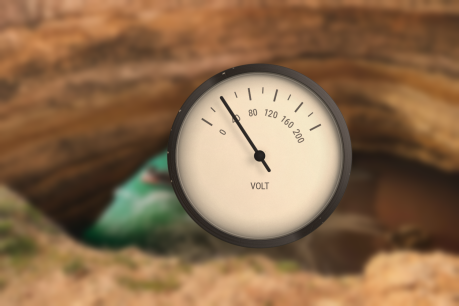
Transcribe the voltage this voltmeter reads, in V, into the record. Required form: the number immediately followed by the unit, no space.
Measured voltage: 40V
